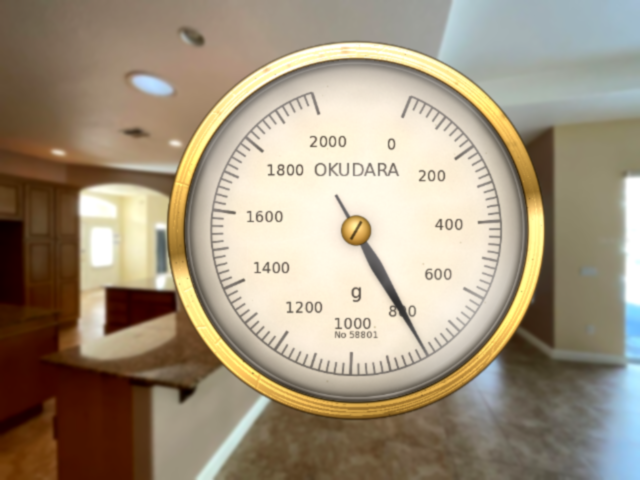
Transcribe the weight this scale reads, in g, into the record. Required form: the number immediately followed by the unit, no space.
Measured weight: 800g
